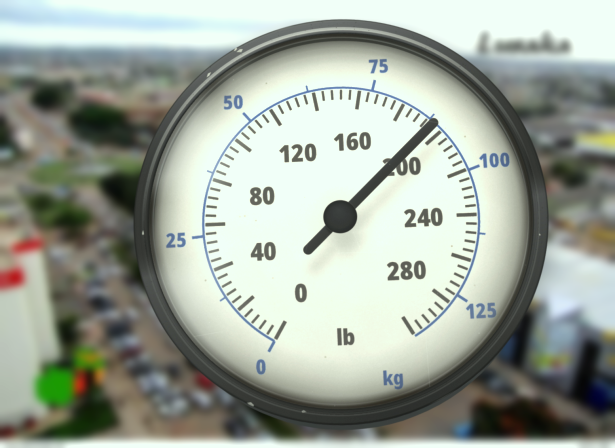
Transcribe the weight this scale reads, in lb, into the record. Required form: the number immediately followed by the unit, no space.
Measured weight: 196lb
